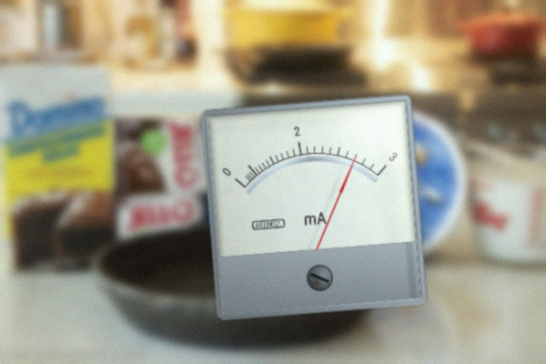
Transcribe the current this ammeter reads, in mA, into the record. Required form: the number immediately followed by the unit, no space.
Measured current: 2.7mA
